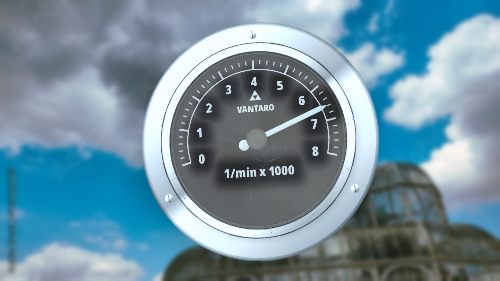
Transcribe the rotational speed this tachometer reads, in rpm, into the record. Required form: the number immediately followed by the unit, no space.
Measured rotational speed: 6600rpm
